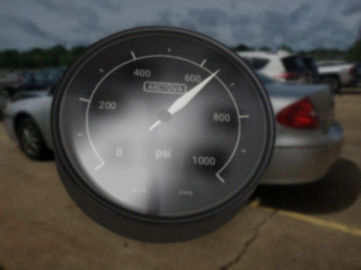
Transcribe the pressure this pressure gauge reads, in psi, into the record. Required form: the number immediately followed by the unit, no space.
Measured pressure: 650psi
